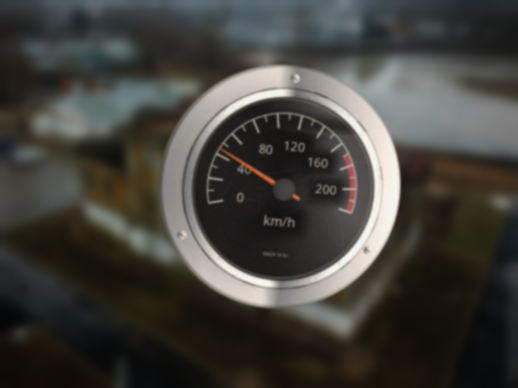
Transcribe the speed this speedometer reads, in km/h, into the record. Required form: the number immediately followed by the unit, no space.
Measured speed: 45km/h
